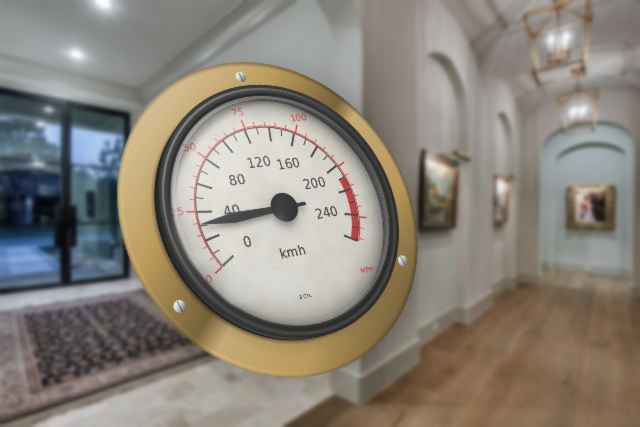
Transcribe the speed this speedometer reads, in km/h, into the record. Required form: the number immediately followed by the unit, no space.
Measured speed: 30km/h
